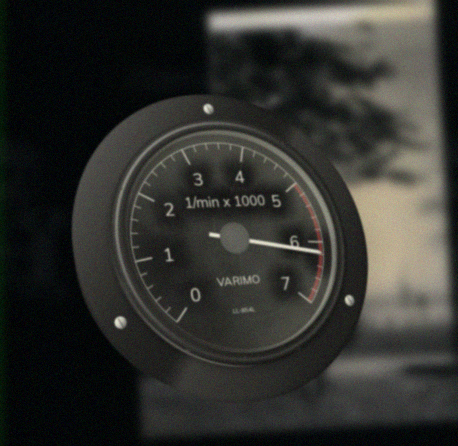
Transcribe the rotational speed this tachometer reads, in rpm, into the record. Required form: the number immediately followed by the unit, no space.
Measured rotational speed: 6200rpm
